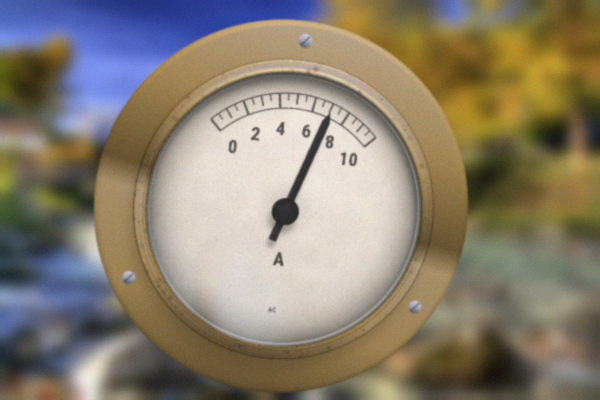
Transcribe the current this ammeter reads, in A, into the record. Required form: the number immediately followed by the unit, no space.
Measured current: 7A
